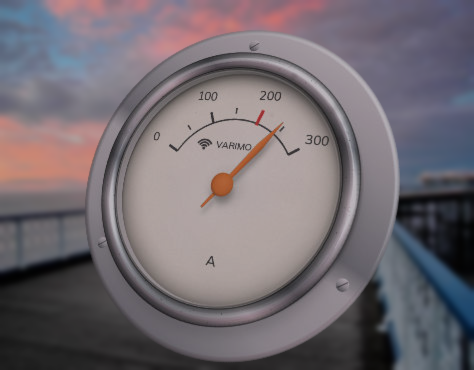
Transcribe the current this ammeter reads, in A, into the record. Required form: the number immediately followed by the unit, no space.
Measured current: 250A
